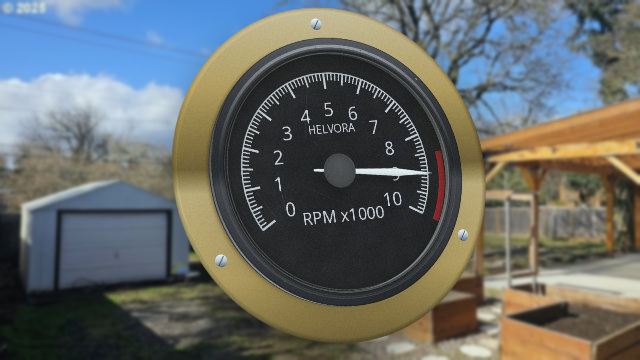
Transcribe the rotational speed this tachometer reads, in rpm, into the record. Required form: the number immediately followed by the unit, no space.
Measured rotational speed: 9000rpm
